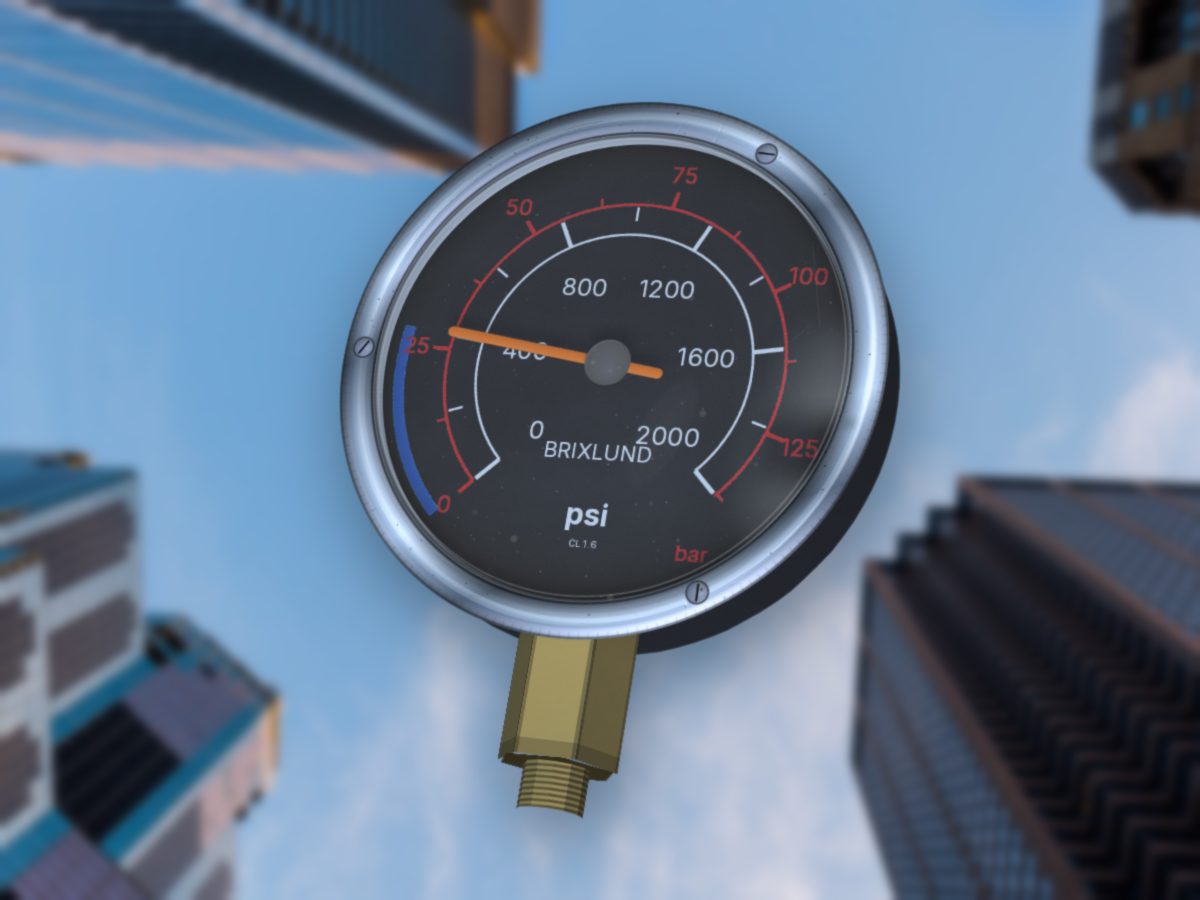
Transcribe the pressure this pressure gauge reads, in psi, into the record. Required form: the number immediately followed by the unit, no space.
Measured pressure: 400psi
